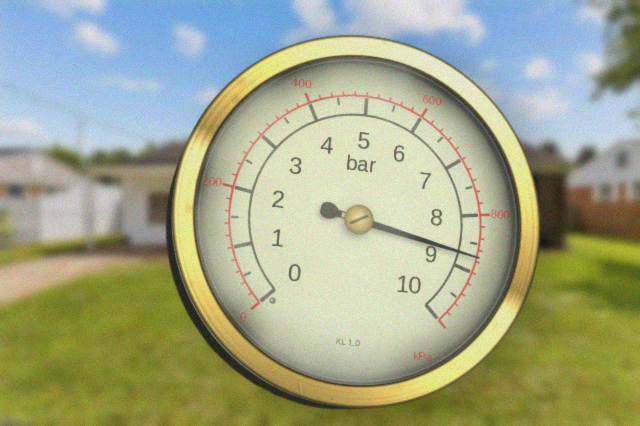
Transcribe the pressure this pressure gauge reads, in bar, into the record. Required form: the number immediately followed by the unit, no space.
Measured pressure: 8.75bar
